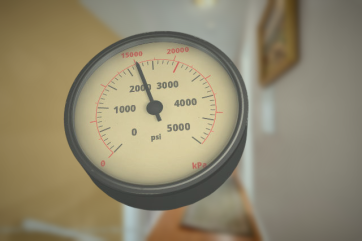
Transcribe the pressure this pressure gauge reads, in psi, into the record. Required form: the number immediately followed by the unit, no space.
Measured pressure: 2200psi
